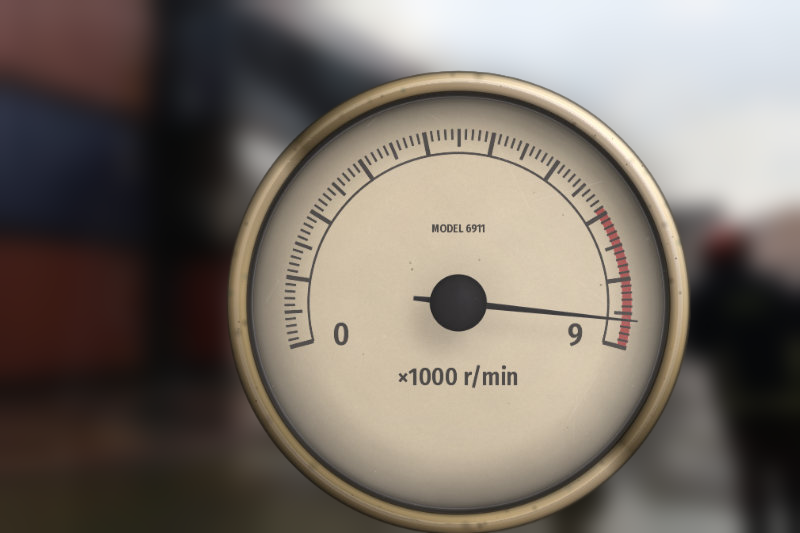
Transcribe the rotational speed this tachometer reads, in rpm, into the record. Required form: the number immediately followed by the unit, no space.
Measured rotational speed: 8600rpm
